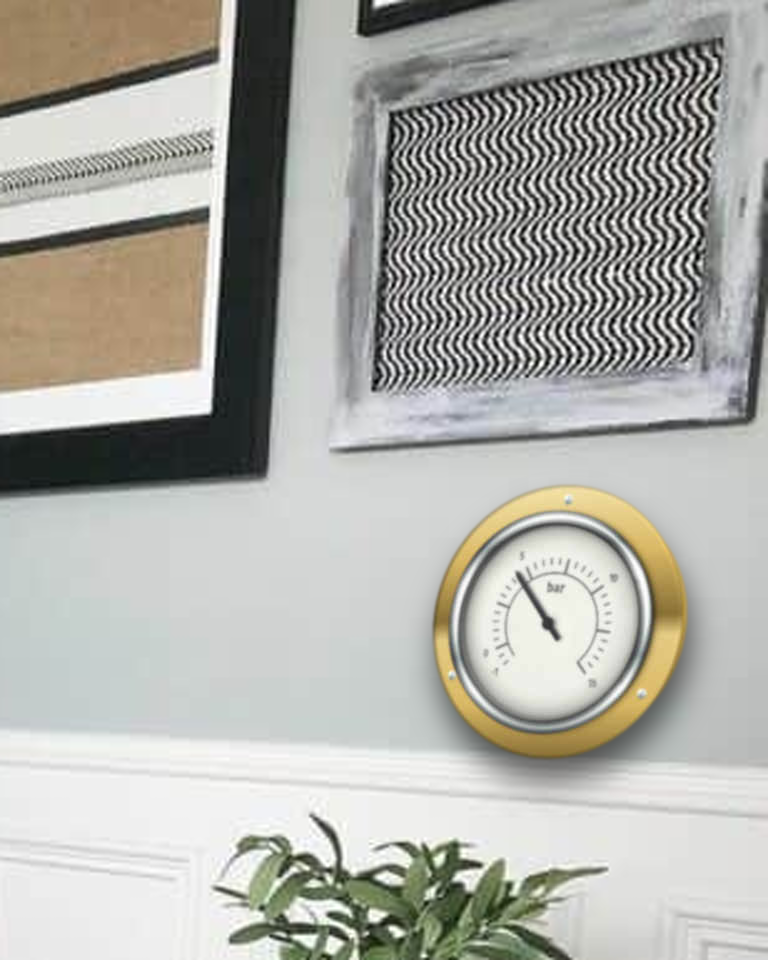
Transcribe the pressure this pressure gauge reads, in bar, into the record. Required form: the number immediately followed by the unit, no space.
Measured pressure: 4.5bar
